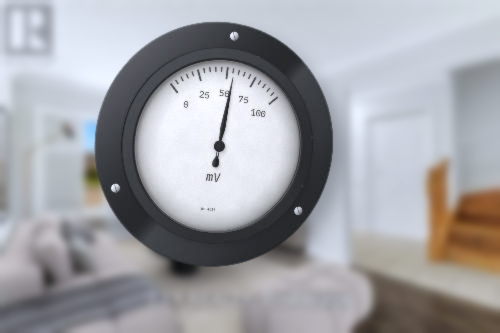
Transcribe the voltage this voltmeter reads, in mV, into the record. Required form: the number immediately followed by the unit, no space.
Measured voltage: 55mV
